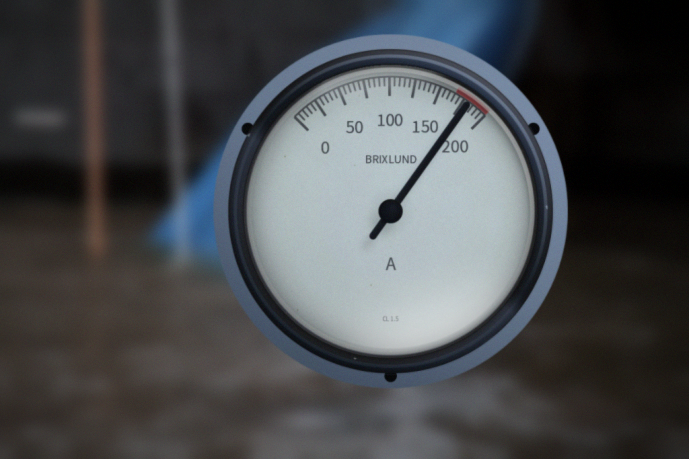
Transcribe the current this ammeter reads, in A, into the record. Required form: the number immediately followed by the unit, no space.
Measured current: 180A
